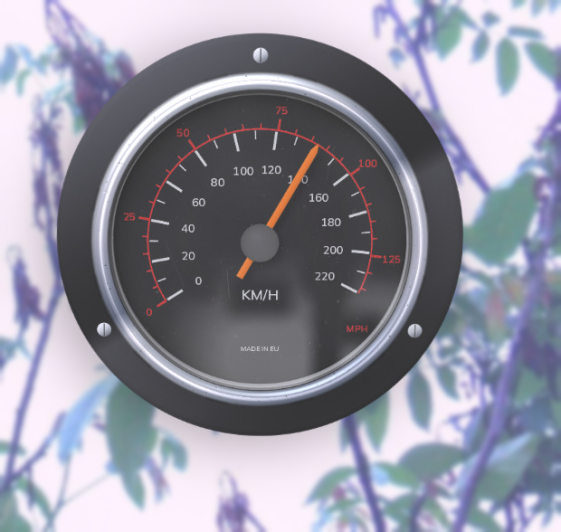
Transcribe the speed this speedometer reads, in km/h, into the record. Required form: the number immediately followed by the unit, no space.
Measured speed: 140km/h
